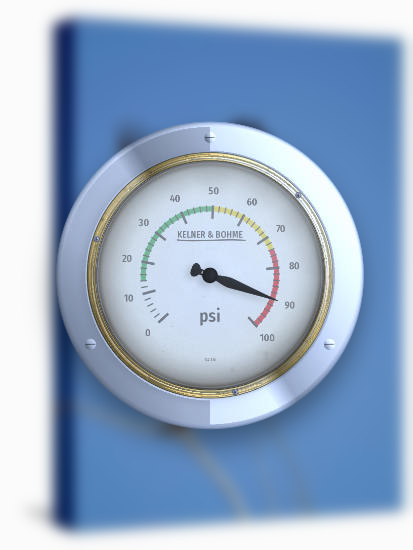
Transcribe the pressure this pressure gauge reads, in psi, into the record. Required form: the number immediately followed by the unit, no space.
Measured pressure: 90psi
